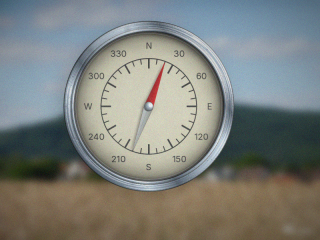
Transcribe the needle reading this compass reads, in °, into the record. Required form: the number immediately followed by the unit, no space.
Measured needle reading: 20°
